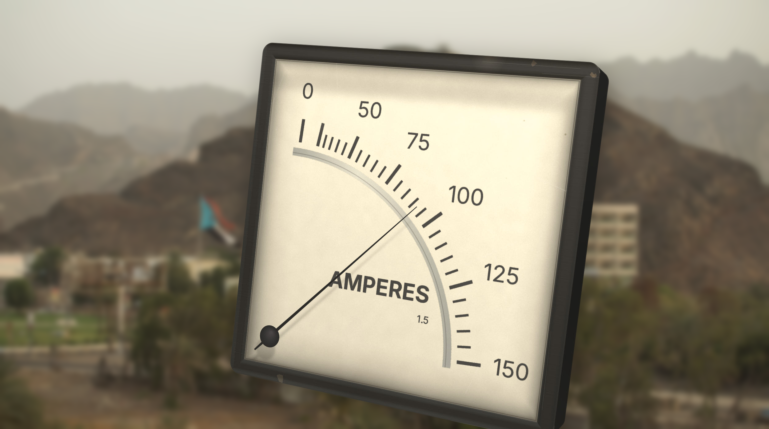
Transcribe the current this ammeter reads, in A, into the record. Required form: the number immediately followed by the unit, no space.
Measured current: 92.5A
